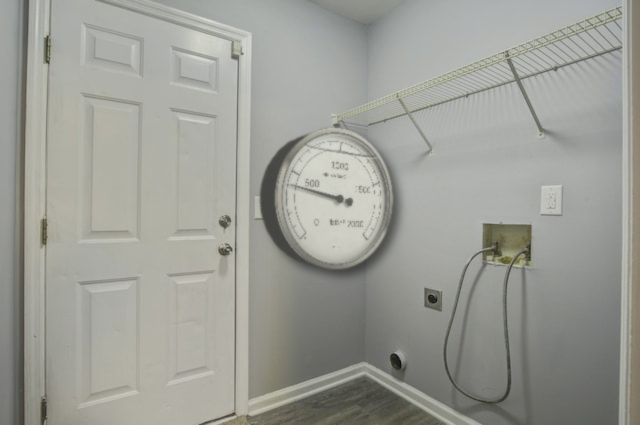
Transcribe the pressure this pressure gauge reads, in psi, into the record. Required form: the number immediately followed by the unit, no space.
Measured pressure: 400psi
